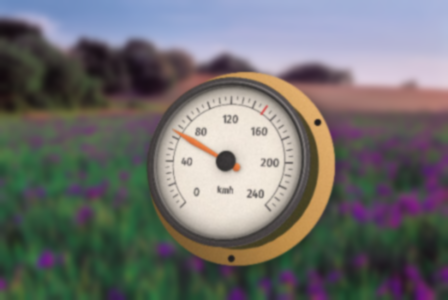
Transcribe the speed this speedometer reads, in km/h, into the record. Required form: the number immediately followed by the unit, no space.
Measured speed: 65km/h
